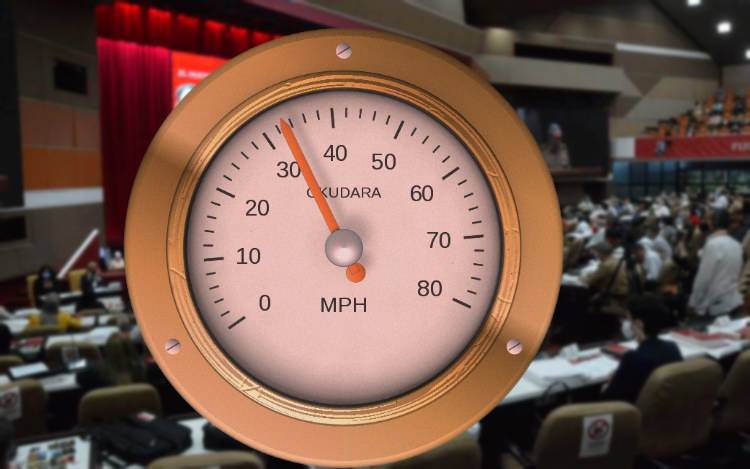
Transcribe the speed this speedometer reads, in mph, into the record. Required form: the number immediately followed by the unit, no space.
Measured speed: 33mph
